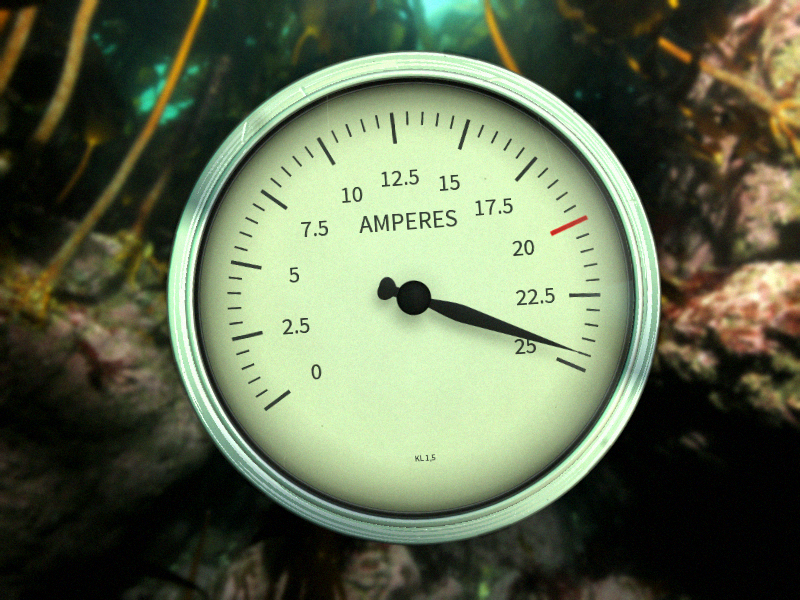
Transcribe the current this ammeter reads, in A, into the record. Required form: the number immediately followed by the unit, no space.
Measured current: 24.5A
